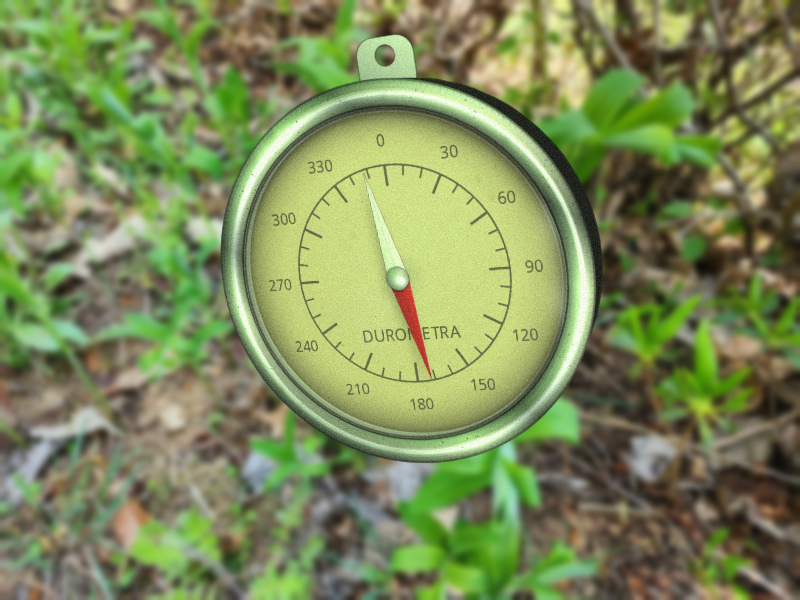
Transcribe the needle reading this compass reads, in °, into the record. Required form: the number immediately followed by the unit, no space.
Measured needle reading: 170°
